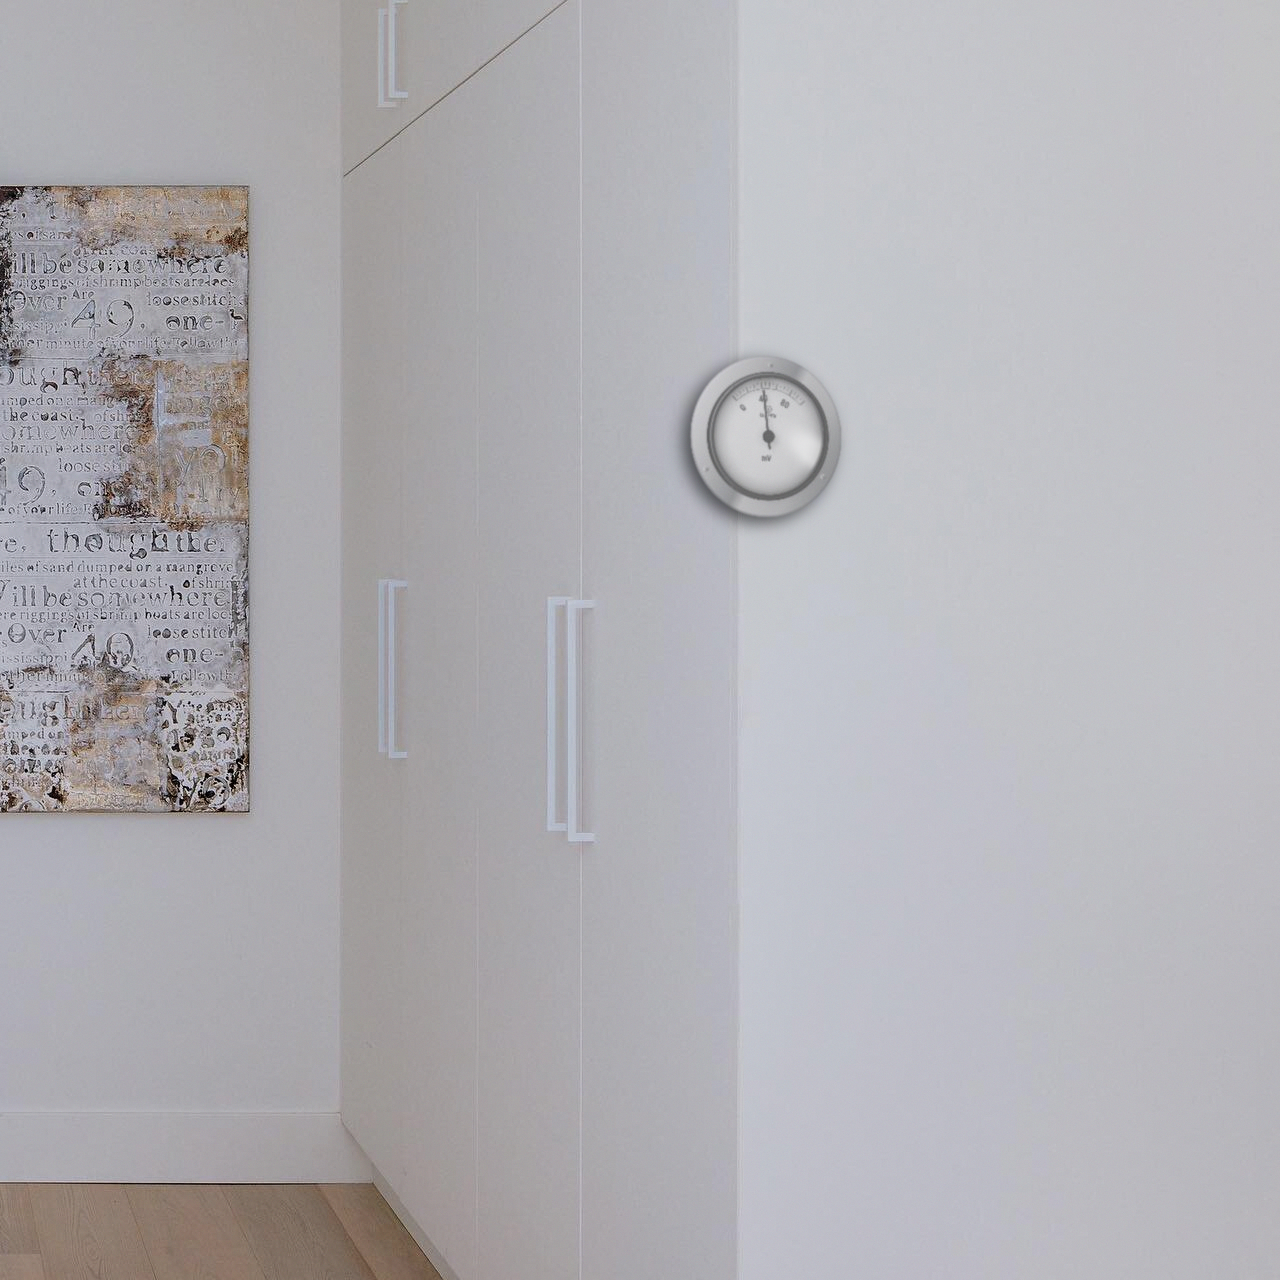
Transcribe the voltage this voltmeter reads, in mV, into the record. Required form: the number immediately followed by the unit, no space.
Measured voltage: 40mV
